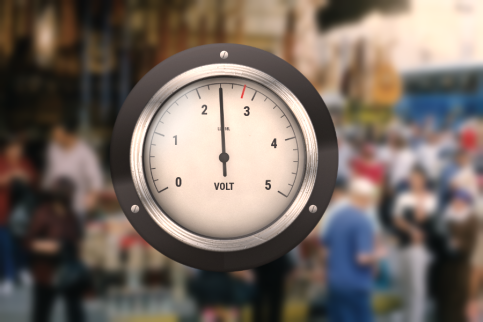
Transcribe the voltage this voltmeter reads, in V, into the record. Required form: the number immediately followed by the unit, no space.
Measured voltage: 2.4V
